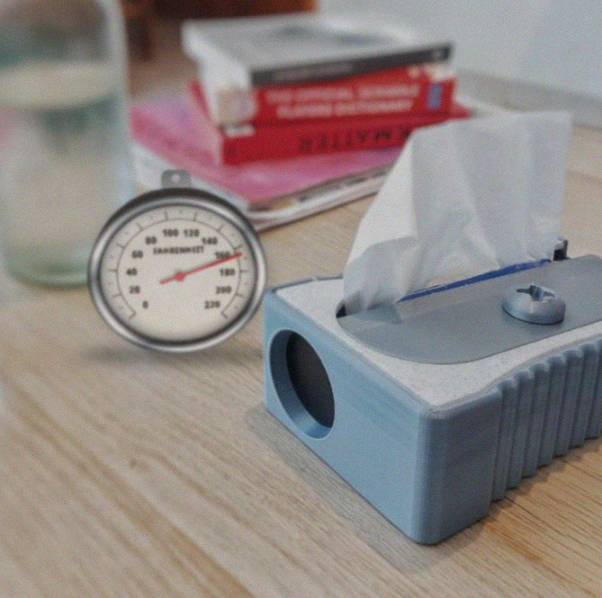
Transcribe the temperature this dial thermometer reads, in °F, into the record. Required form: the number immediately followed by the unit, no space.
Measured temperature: 165°F
